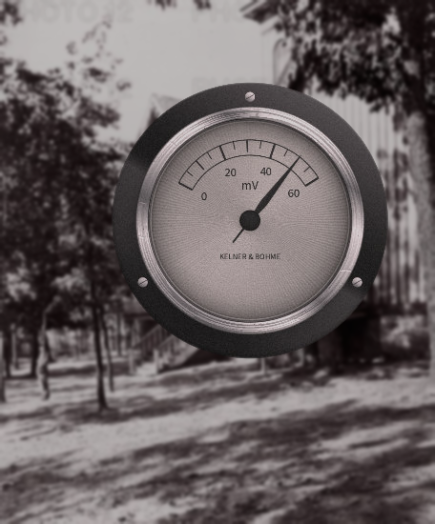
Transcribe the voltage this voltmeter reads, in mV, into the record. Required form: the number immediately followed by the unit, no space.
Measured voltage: 50mV
